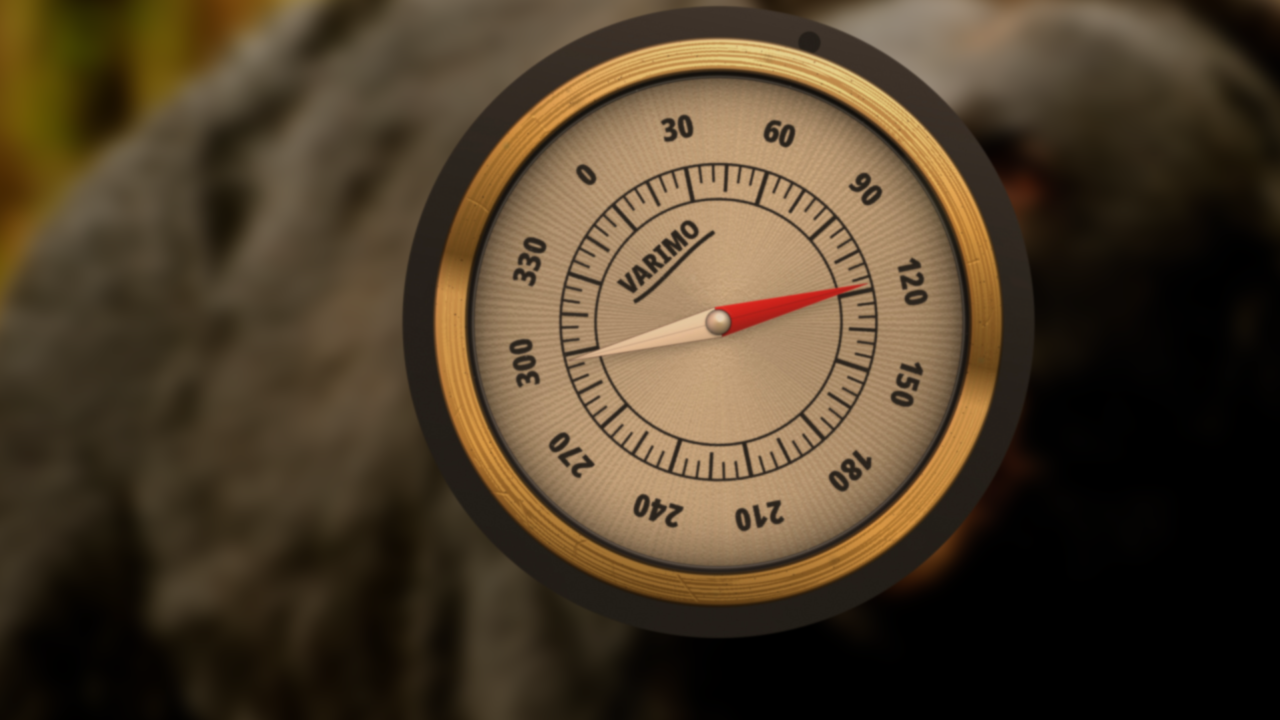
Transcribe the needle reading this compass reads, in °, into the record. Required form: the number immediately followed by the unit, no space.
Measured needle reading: 117.5°
